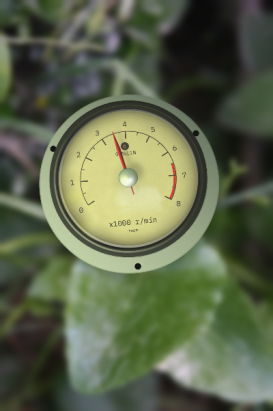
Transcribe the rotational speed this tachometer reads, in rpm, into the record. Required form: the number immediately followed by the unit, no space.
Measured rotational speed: 3500rpm
